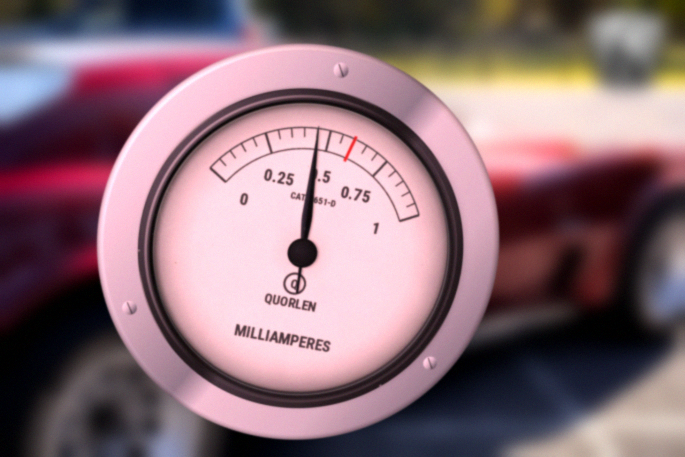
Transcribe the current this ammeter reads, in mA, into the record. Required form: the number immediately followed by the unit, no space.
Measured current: 0.45mA
